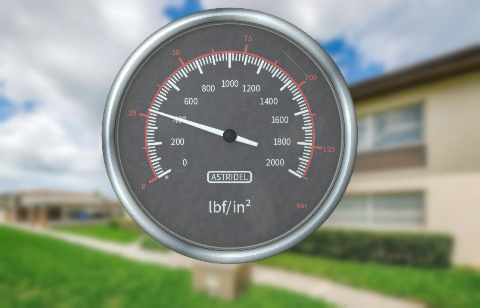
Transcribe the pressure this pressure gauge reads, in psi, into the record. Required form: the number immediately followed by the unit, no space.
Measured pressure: 400psi
